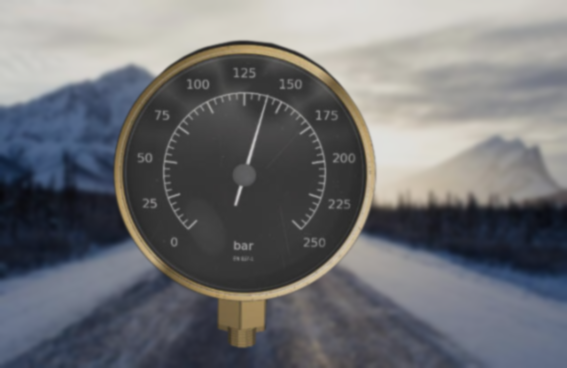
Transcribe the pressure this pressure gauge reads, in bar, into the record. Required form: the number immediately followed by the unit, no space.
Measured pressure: 140bar
